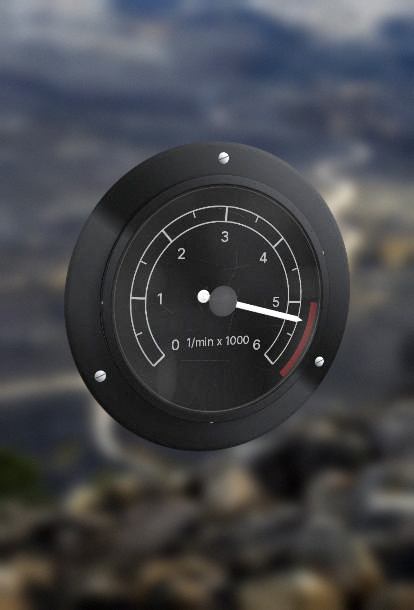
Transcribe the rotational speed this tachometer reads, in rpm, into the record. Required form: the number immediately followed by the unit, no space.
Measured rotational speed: 5250rpm
